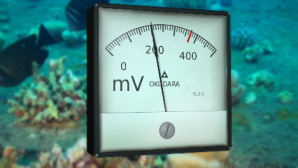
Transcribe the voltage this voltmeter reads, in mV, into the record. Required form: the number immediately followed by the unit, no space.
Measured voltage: 200mV
